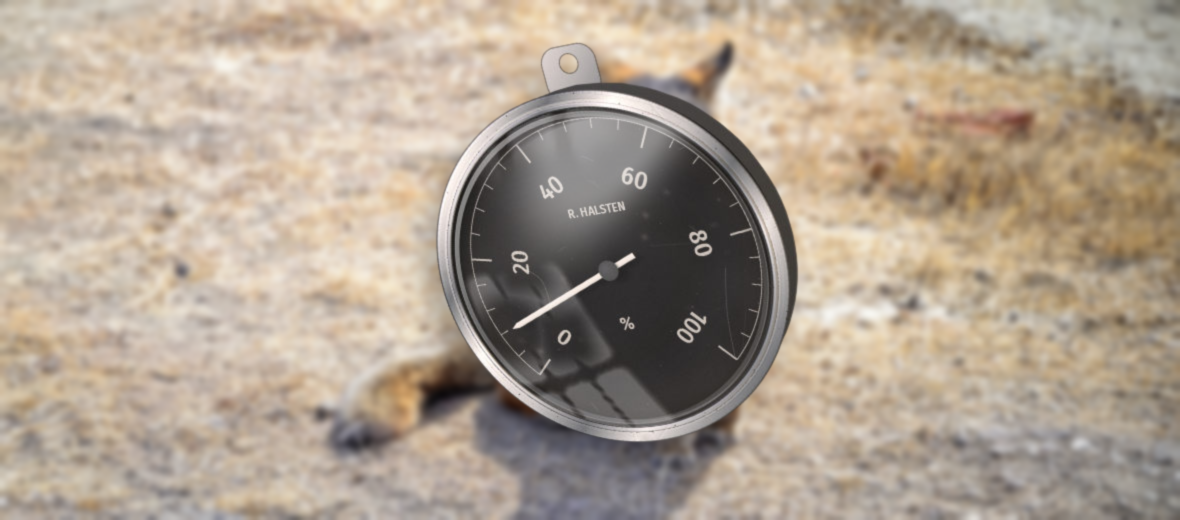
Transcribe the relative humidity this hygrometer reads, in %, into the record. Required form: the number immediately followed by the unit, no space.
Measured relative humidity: 8%
